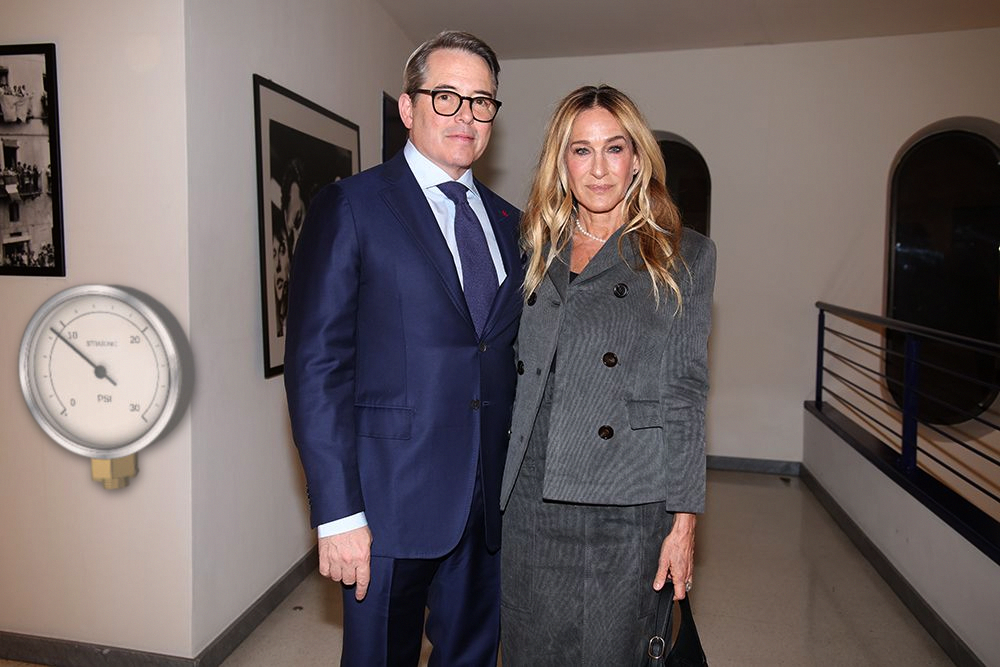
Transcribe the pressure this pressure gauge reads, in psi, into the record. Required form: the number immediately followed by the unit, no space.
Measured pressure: 9psi
